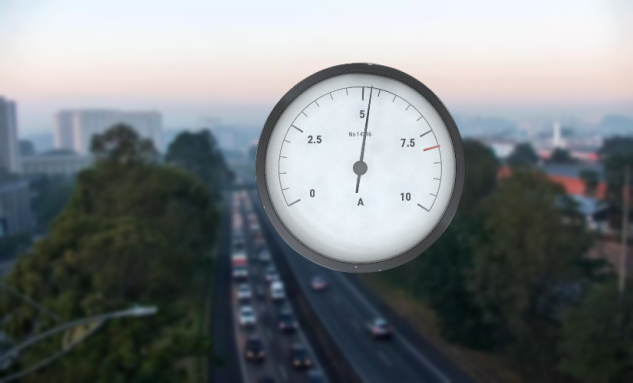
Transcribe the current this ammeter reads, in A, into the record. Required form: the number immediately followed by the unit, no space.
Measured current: 5.25A
